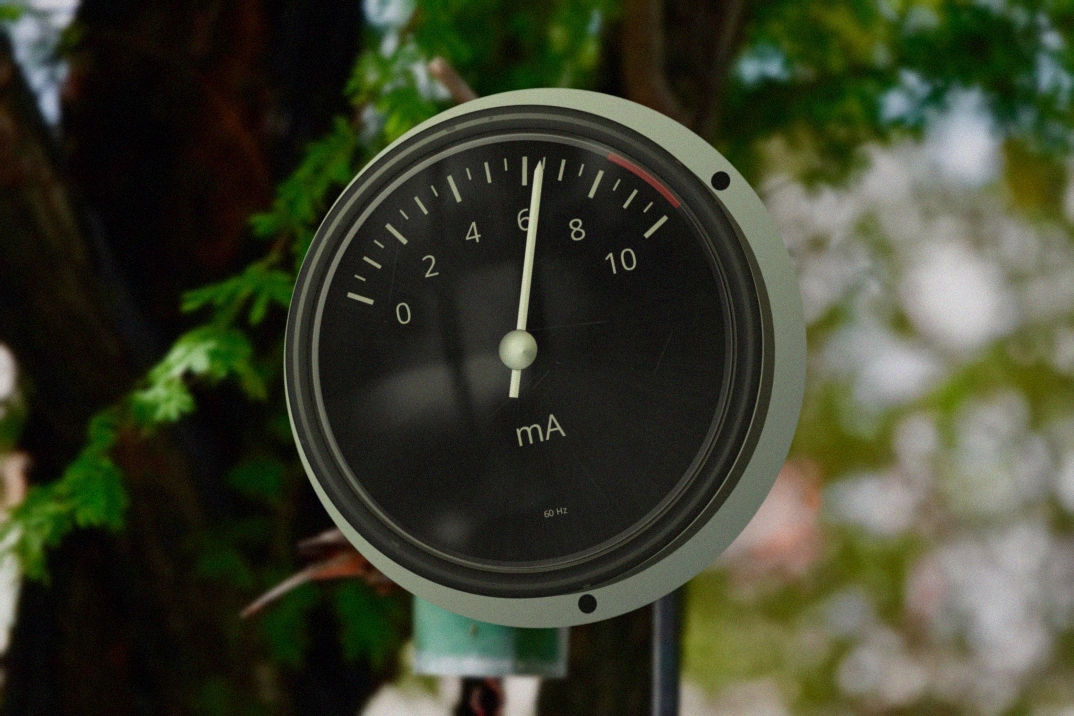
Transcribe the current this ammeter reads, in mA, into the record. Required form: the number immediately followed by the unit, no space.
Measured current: 6.5mA
